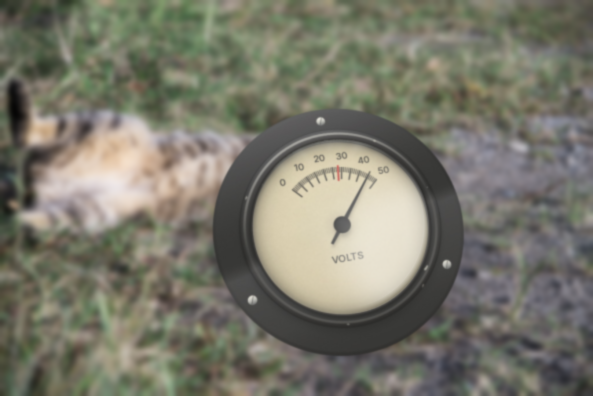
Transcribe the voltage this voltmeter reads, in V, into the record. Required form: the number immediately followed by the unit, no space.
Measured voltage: 45V
